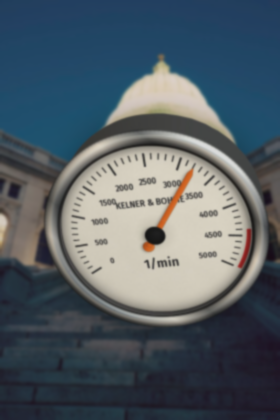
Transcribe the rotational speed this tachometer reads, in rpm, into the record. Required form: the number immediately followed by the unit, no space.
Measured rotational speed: 3200rpm
